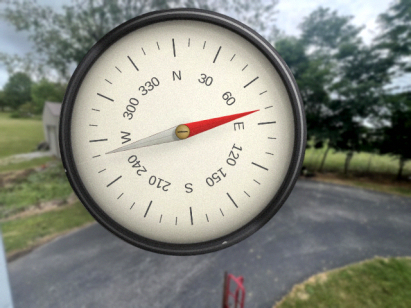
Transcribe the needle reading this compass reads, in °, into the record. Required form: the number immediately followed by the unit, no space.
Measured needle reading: 80°
